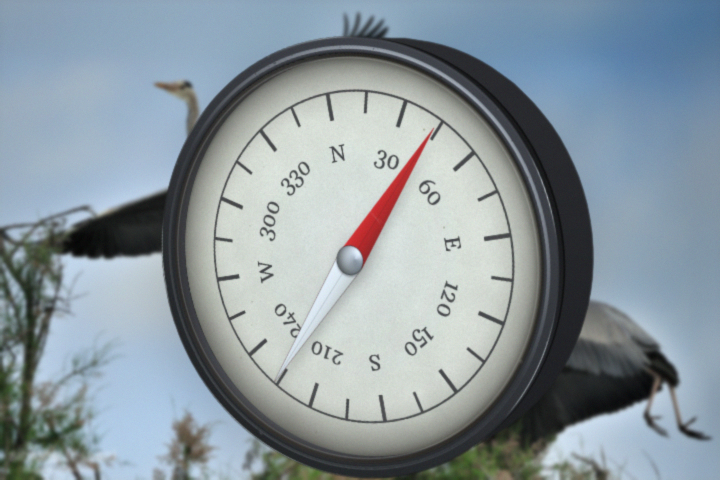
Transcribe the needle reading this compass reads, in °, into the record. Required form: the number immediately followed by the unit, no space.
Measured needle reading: 45°
